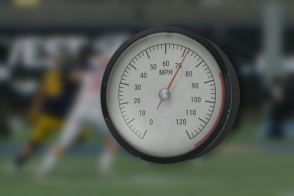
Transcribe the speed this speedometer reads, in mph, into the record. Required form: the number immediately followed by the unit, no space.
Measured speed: 72mph
